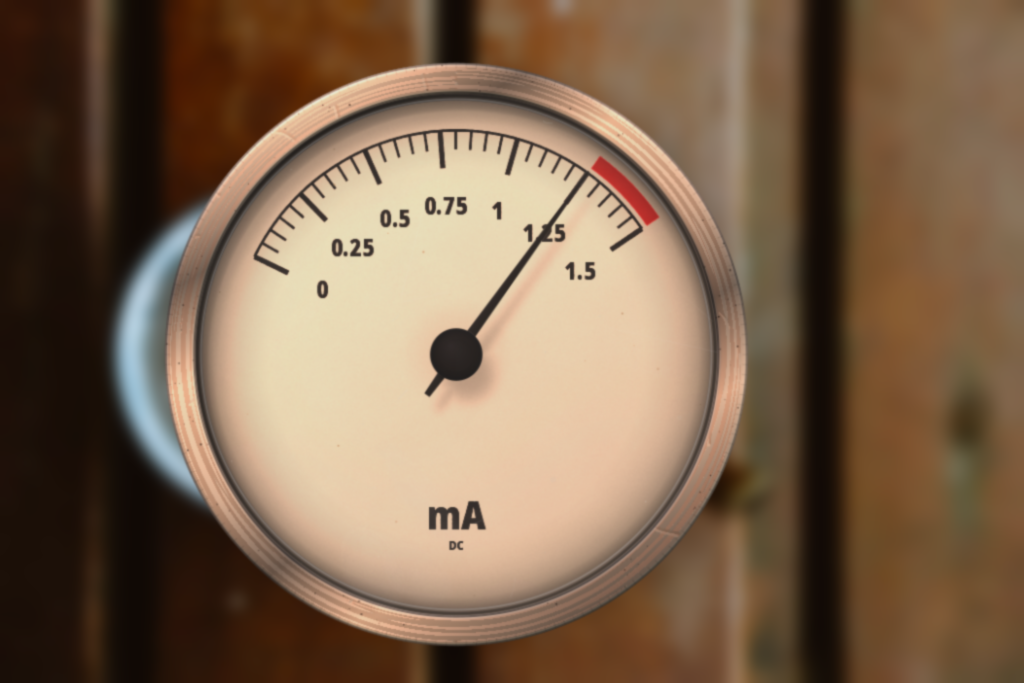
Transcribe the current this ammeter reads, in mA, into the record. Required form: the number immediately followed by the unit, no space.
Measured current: 1.25mA
